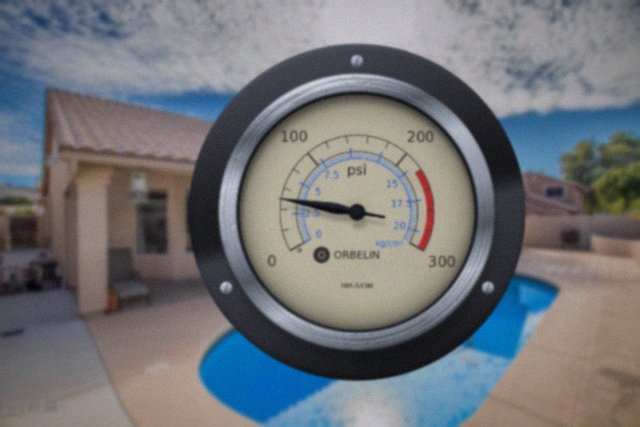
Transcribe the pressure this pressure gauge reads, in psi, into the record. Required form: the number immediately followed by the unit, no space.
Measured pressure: 50psi
